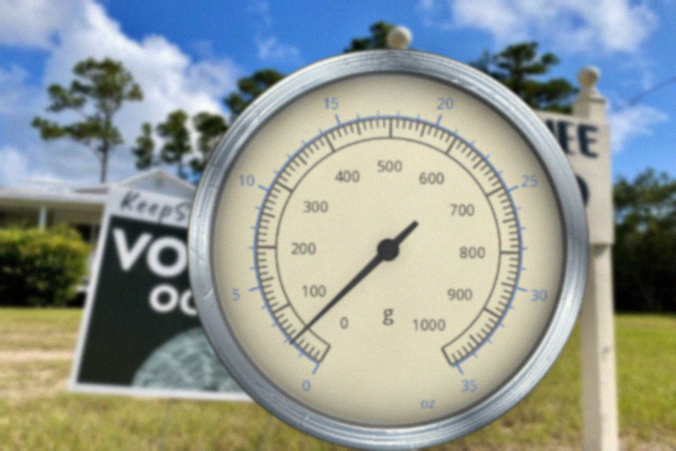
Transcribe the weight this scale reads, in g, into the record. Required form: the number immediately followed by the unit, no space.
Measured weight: 50g
